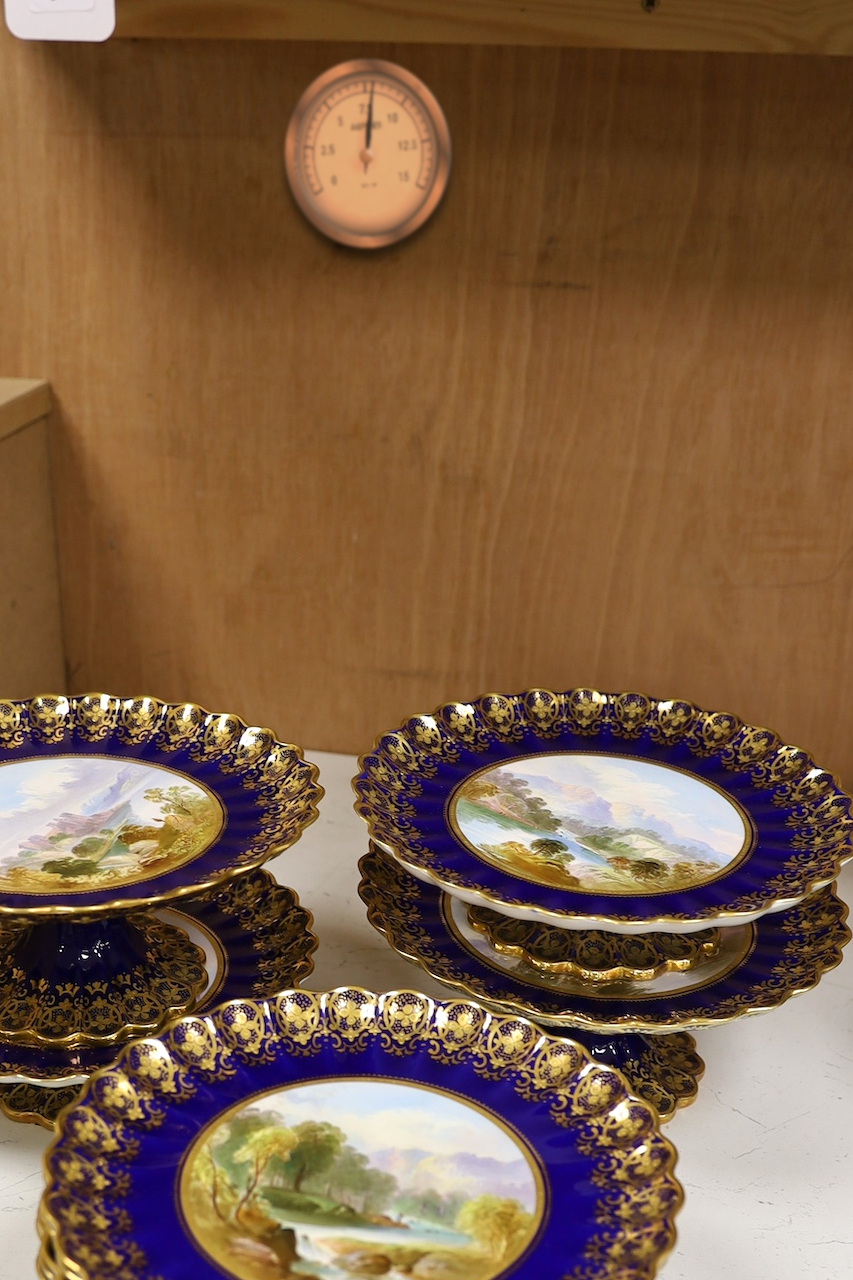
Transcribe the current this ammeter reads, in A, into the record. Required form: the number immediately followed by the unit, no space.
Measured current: 8A
